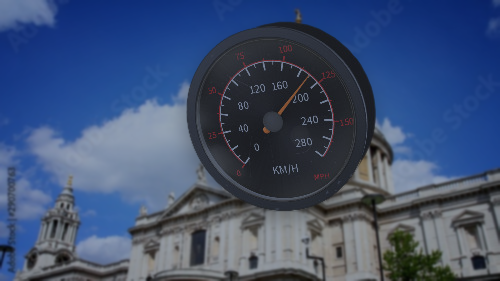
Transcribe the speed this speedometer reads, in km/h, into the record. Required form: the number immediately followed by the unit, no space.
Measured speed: 190km/h
